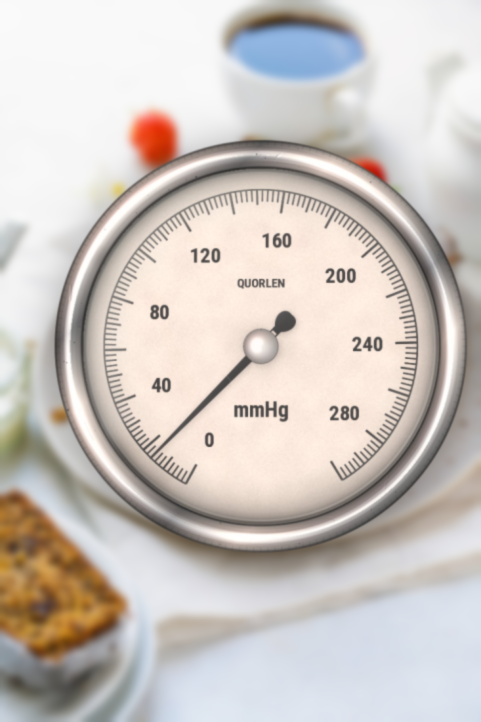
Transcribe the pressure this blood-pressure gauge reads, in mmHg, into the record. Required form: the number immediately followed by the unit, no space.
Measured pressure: 16mmHg
